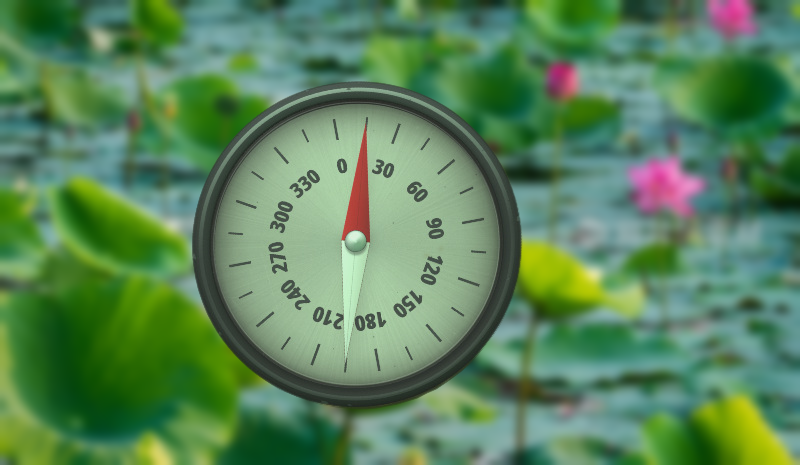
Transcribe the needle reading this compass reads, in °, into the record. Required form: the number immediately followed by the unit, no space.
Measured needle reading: 15°
